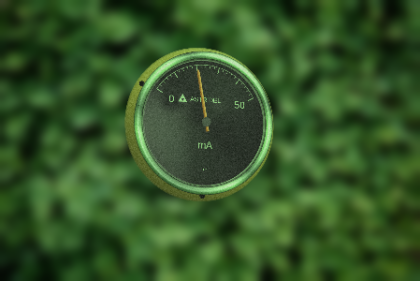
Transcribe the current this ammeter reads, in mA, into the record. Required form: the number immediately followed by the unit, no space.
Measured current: 20mA
